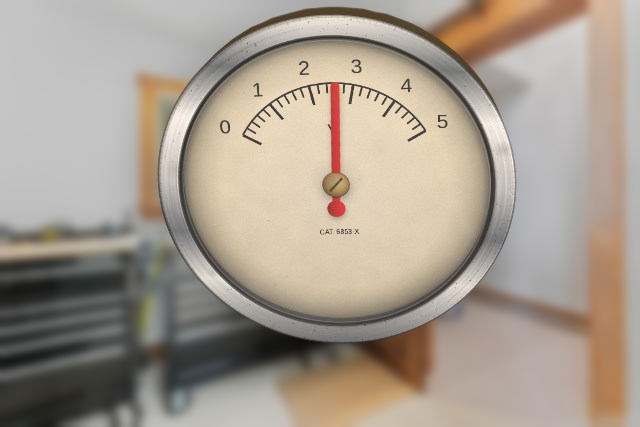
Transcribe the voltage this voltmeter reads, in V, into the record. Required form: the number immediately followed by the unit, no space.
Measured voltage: 2.6V
